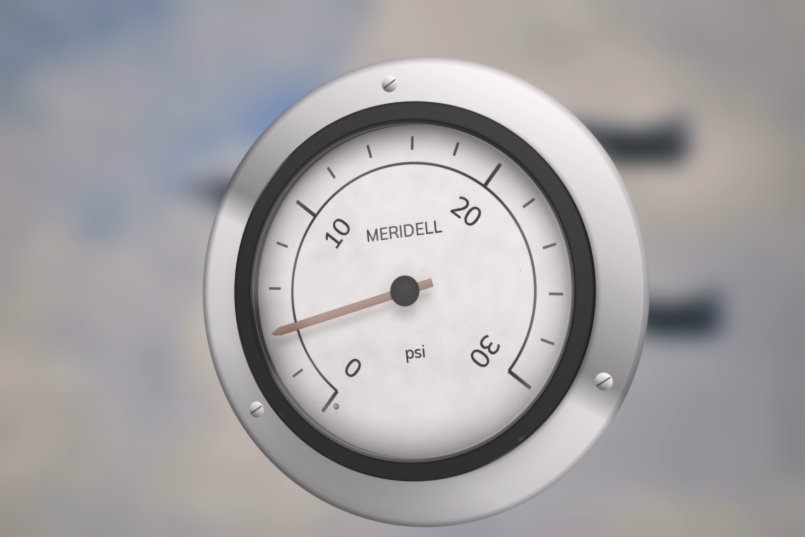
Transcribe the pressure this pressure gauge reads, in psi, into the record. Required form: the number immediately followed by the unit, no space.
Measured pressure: 4psi
